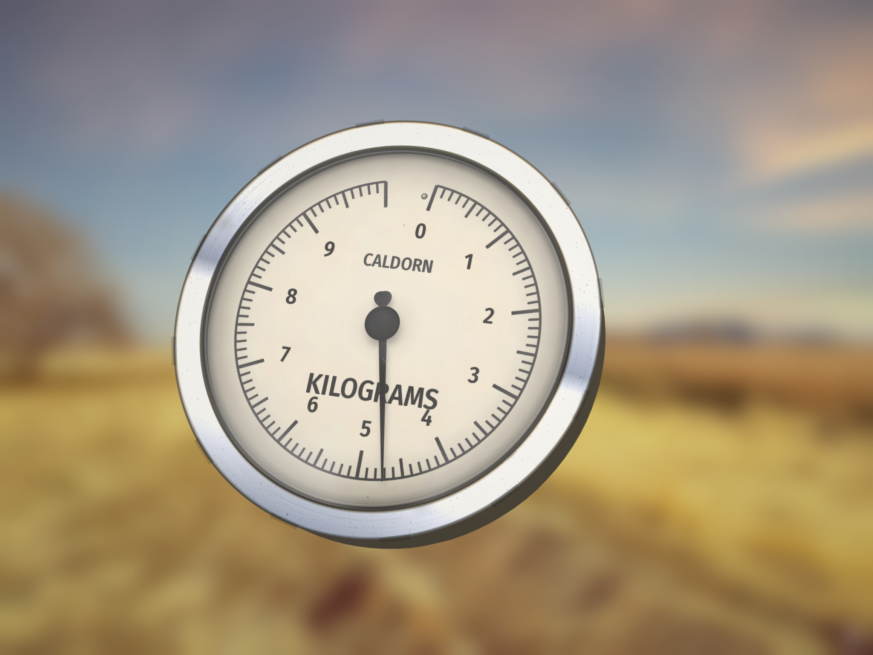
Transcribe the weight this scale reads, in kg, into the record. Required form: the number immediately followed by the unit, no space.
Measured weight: 4.7kg
